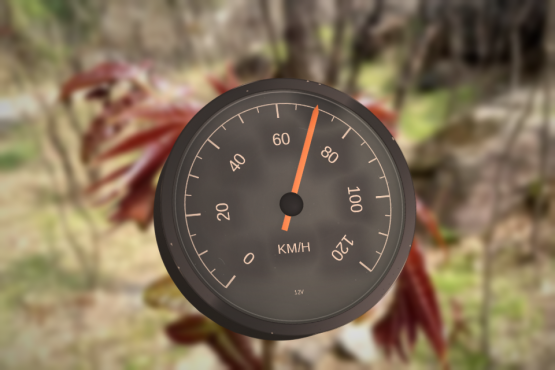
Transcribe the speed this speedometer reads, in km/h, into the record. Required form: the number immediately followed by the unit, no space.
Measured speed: 70km/h
